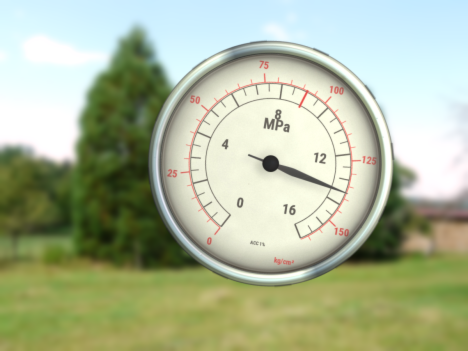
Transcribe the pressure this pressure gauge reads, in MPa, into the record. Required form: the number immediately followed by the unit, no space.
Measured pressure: 13.5MPa
